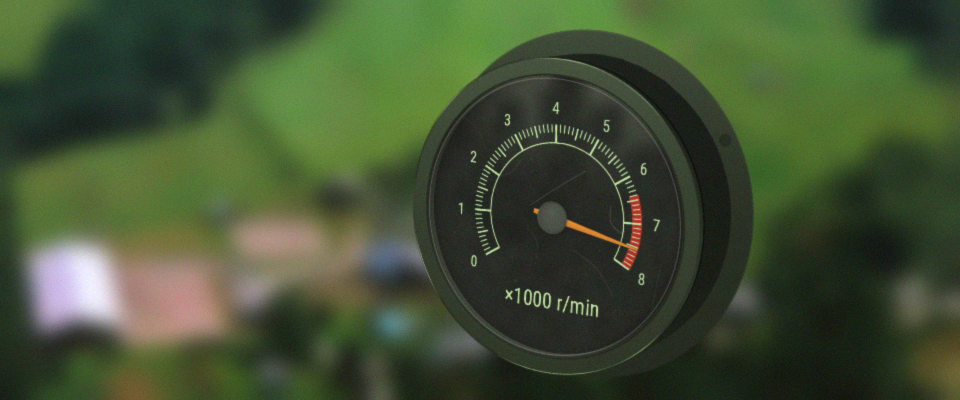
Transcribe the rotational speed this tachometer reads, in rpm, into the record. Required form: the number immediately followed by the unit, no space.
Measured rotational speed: 7500rpm
